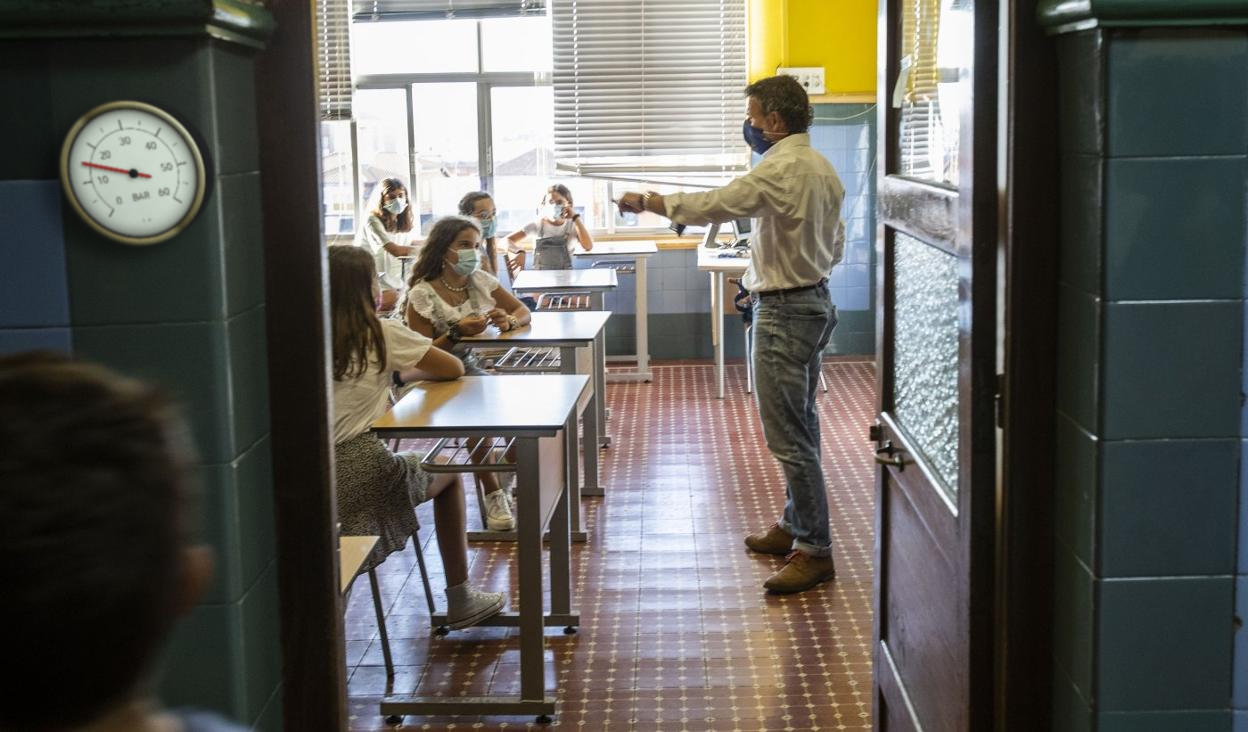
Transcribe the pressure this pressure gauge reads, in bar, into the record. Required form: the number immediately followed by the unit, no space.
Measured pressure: 15bar
